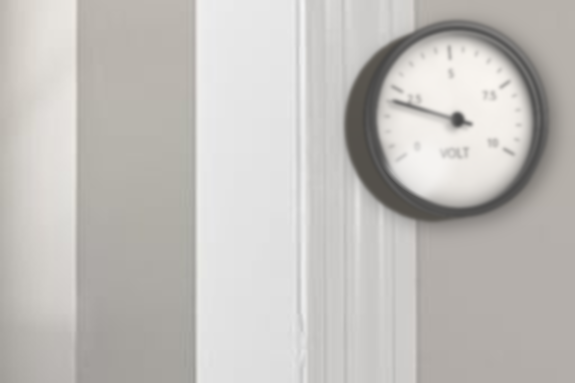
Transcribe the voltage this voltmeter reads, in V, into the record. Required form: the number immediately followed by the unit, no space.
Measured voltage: 2V
